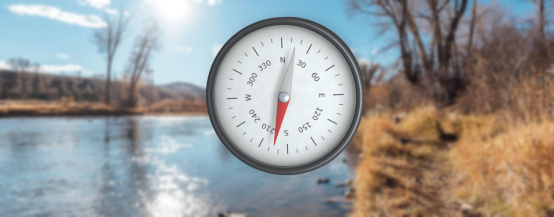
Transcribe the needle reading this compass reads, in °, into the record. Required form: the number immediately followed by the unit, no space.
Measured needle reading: 195°
